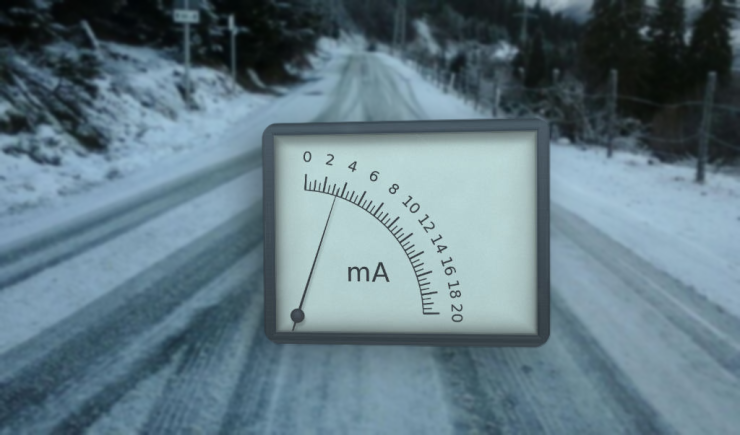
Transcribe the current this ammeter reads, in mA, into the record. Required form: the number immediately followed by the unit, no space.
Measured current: 3.5mA
